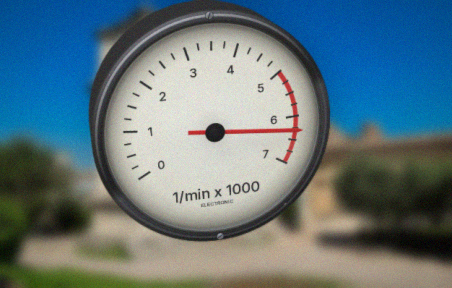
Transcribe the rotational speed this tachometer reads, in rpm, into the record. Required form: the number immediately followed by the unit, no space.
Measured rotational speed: 6250rpm
